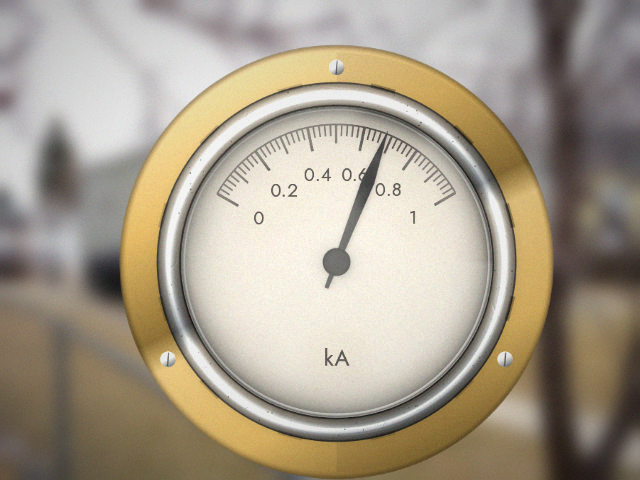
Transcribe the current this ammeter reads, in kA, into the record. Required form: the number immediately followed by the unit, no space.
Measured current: 0.68kA
